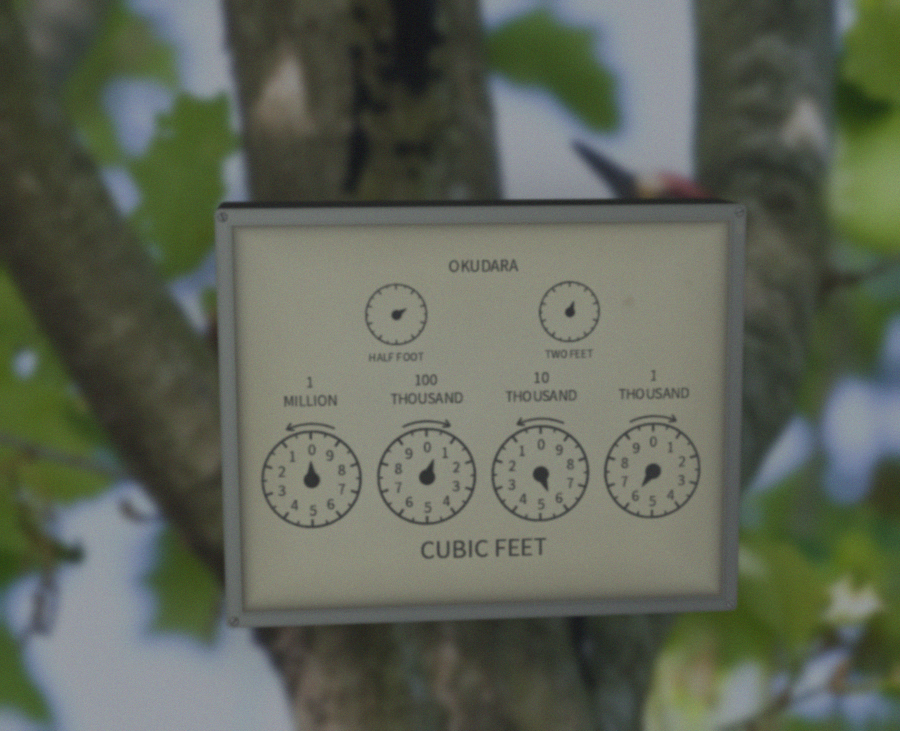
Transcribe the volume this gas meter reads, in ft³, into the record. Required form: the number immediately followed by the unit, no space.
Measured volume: 5600ft³
